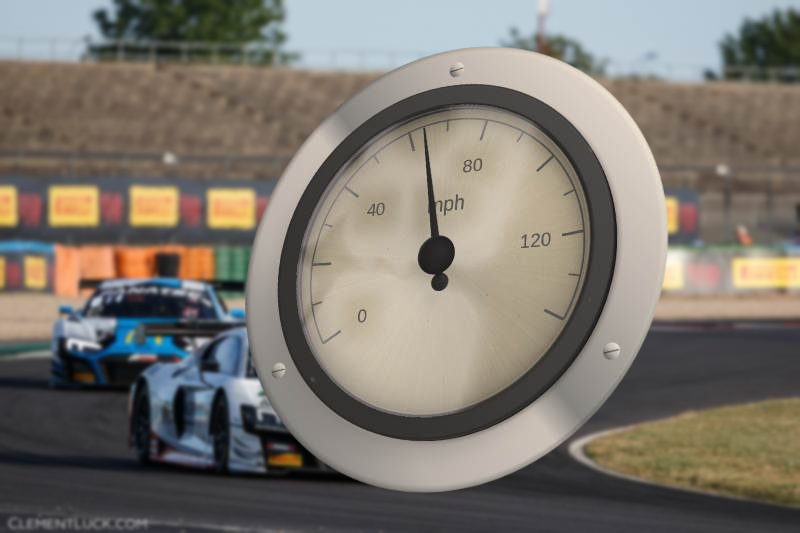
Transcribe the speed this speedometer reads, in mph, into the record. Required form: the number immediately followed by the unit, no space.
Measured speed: 65mph
